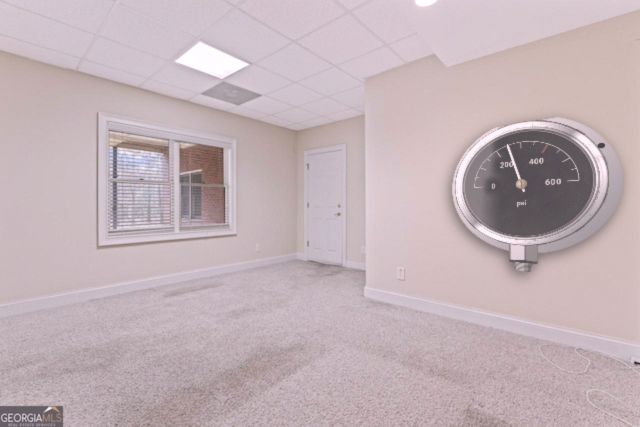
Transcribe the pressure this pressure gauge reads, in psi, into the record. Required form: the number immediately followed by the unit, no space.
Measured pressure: 250psi
